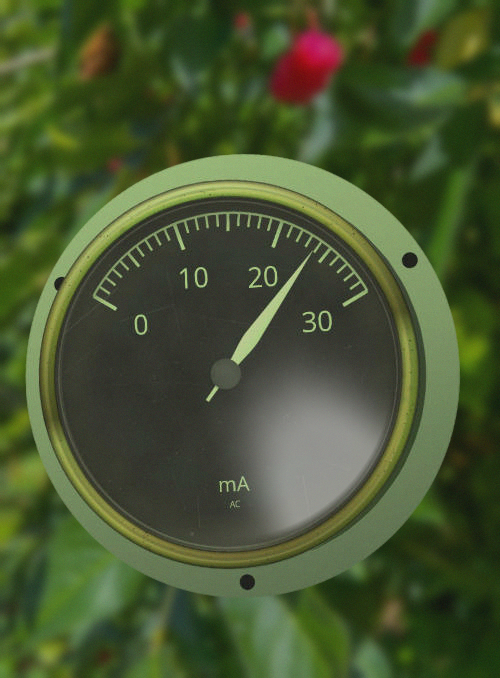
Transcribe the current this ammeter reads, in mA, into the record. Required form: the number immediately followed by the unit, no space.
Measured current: 24mA
